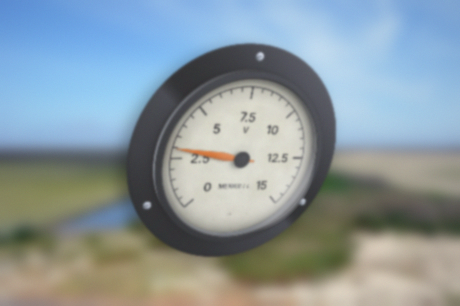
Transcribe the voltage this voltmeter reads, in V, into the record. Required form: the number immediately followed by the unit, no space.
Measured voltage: 3V
